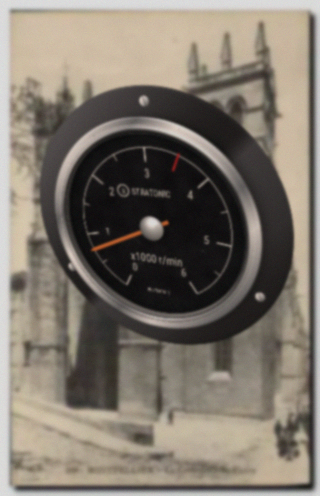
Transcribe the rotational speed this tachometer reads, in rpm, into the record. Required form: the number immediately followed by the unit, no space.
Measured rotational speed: 750rpm
